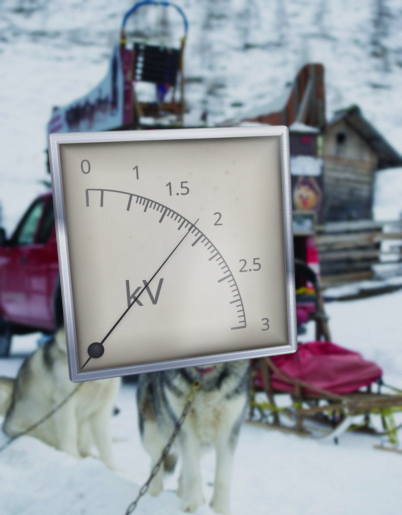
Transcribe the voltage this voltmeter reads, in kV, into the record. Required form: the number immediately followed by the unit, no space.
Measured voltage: 1.85kV
